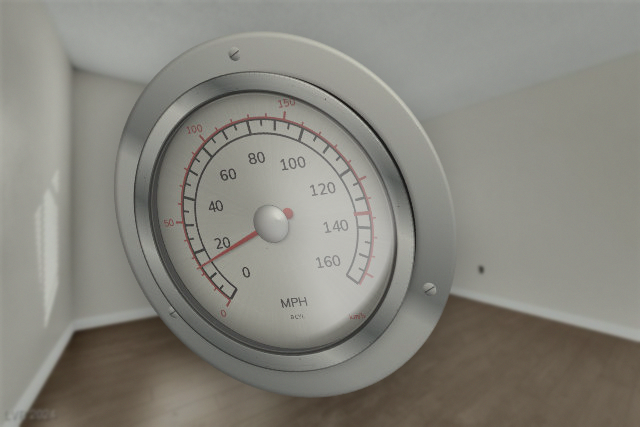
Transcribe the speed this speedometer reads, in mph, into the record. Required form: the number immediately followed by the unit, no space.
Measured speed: 15mph
